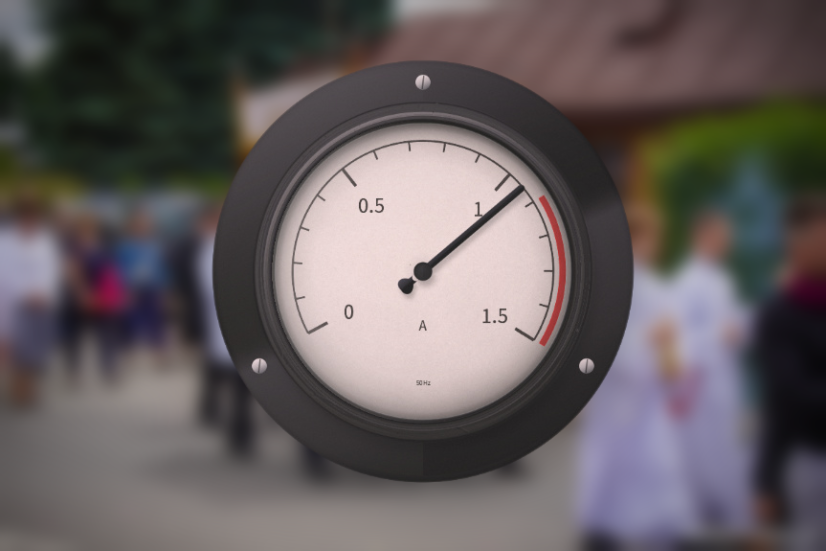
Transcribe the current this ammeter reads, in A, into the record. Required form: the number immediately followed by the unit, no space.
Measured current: 1.05A
